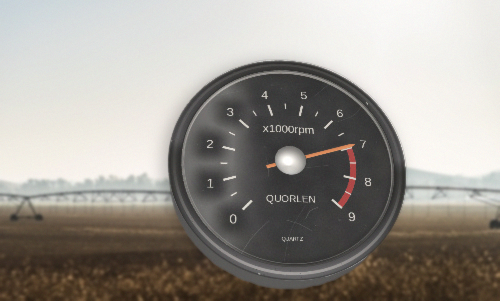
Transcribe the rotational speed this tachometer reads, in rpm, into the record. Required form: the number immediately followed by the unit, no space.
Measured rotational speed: 7000rpm
